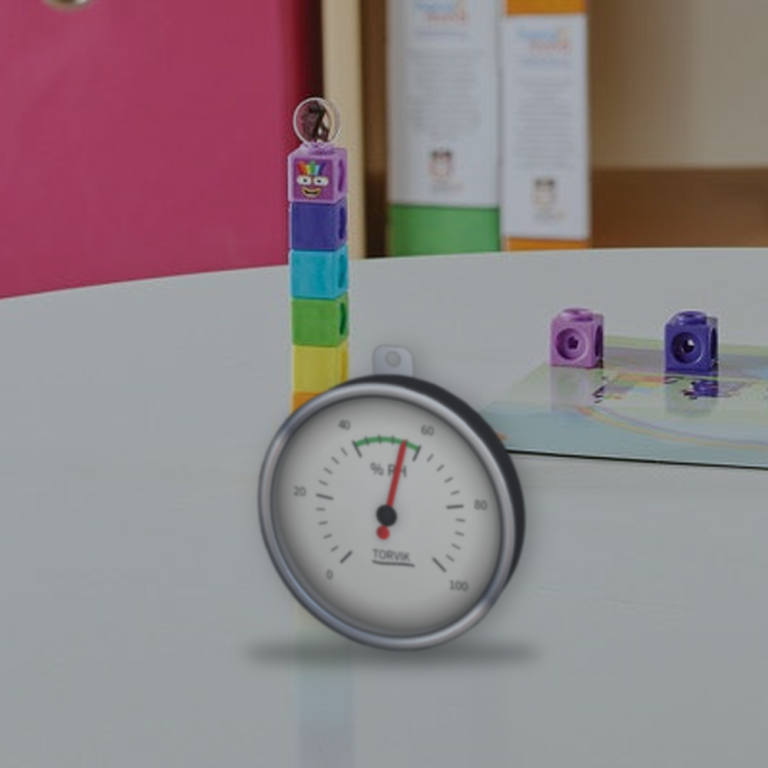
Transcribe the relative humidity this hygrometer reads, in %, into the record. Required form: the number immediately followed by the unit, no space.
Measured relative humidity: 56%
